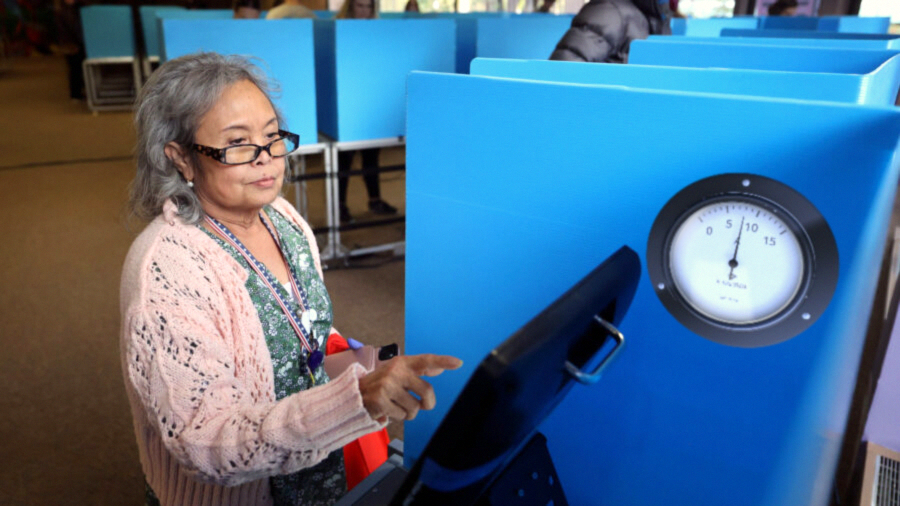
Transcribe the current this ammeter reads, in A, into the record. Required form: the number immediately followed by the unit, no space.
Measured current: 8A
